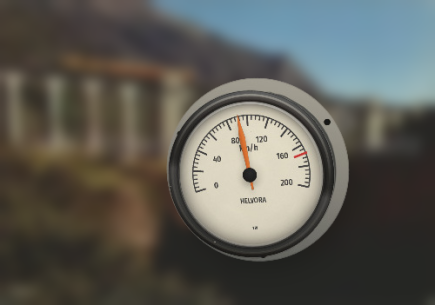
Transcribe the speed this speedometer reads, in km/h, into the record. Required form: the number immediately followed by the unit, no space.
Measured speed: 92km/h
